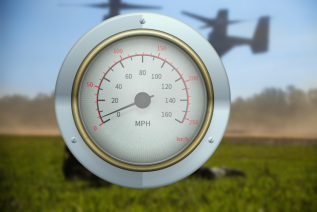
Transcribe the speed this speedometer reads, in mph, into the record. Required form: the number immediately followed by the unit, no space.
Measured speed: 5mph
